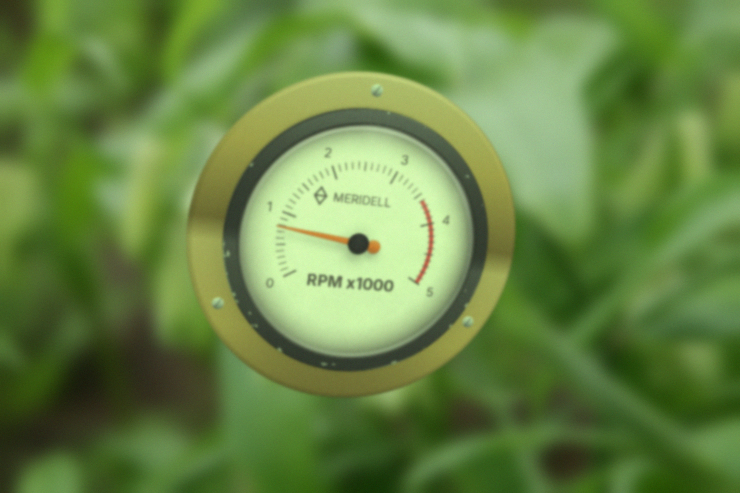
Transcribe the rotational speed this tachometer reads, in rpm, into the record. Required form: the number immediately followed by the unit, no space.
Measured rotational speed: 800rpm
